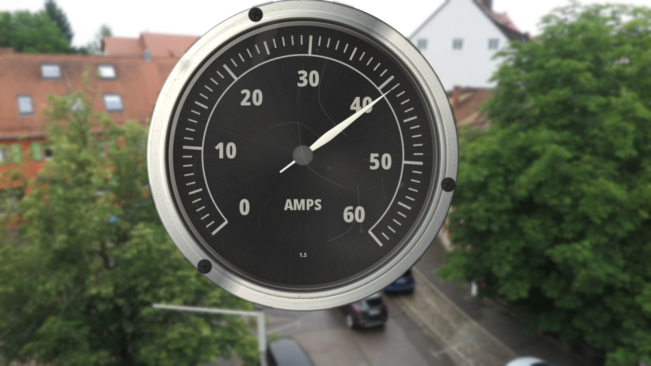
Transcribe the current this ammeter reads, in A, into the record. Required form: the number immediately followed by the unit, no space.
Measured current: 41A
